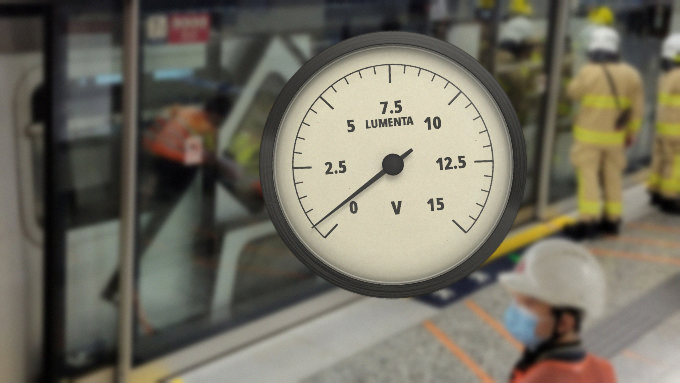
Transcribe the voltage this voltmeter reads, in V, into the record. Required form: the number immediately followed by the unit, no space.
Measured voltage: 0.5V
